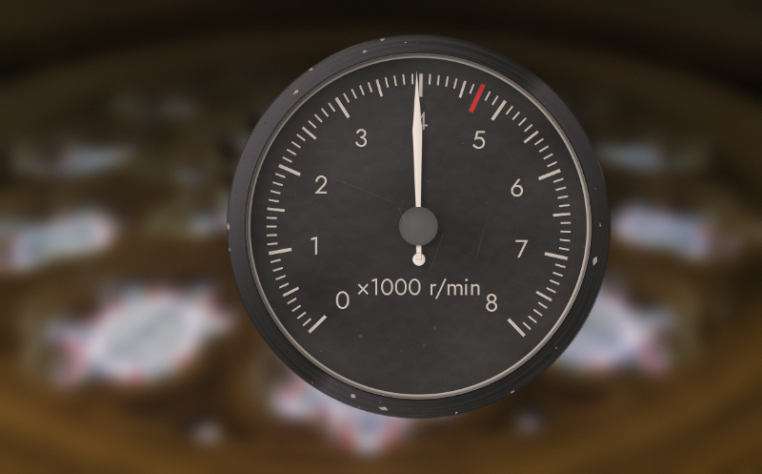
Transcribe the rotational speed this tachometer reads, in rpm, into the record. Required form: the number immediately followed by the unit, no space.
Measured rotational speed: 3950rpm
